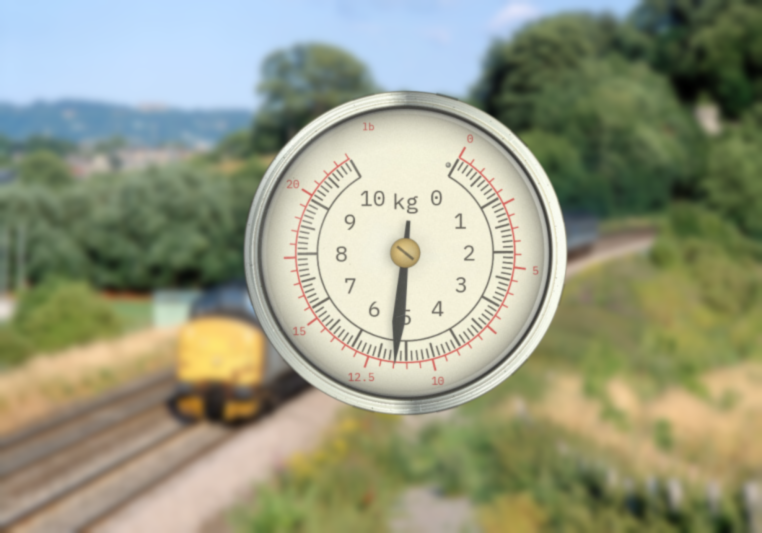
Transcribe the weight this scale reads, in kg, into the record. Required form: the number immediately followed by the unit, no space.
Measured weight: 5.2kg
